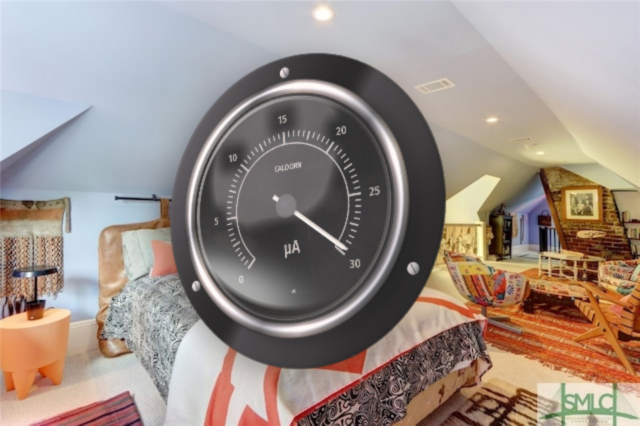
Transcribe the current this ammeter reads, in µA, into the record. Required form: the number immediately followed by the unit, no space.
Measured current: 29.5µA
